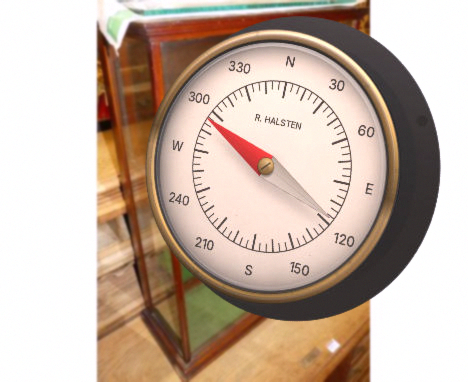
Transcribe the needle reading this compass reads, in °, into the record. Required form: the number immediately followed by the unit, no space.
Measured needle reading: 295°
